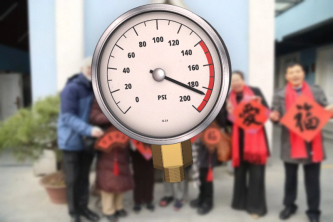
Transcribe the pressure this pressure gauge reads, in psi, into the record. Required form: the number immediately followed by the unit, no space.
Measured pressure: 185psi
